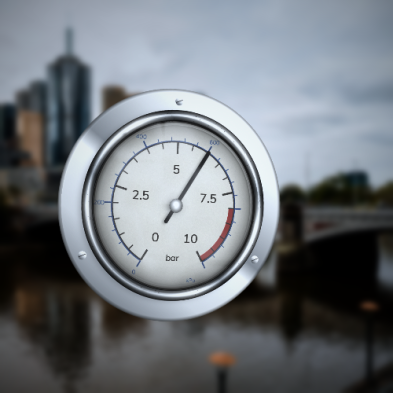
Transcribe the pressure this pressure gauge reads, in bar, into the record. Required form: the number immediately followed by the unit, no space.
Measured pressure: 6bar
